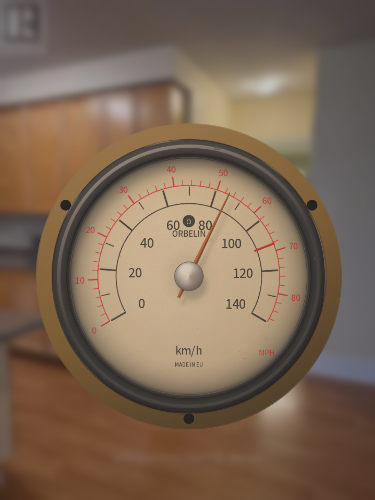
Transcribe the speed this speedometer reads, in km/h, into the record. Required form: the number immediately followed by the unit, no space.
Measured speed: 85km/h
